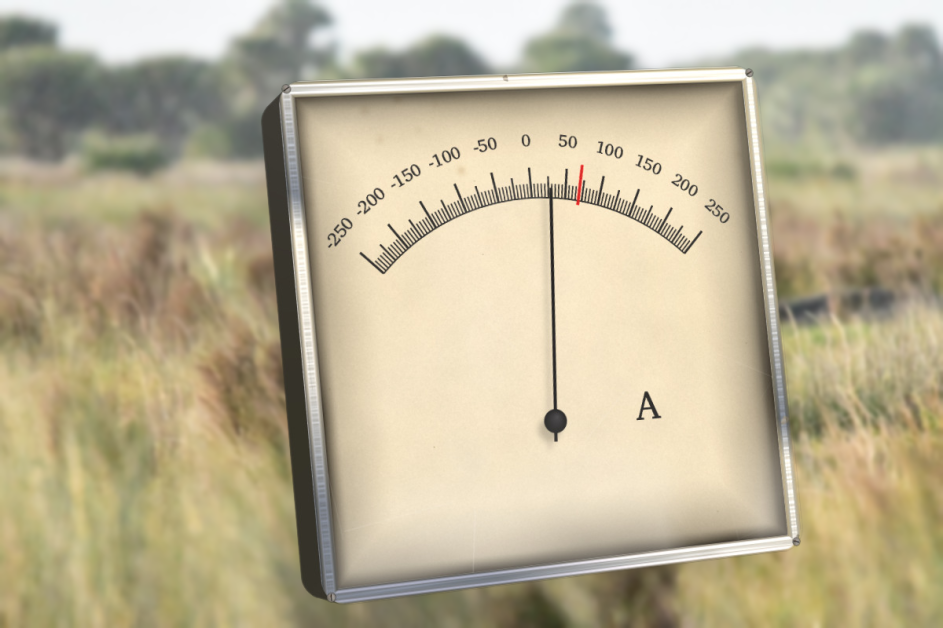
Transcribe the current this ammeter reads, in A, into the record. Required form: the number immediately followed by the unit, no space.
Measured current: 25A
